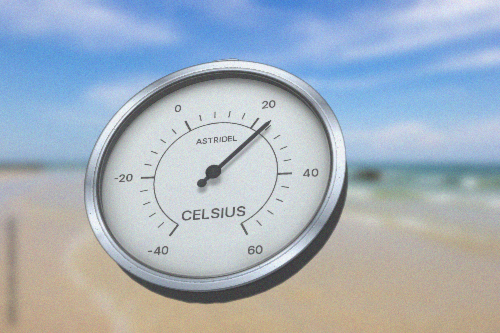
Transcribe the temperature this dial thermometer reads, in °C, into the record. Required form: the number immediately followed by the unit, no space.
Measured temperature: 24°C
